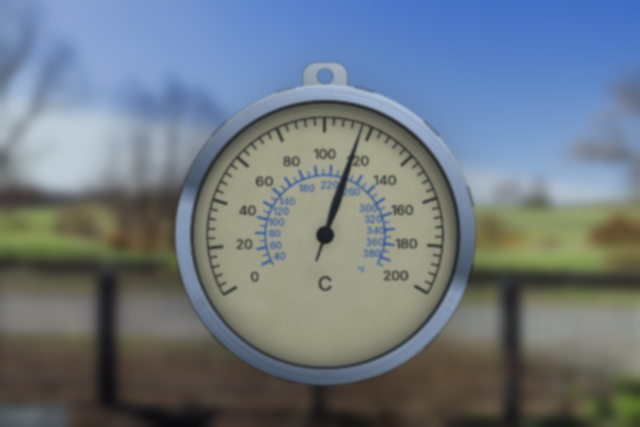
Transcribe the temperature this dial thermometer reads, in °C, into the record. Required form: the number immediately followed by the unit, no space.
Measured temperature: 116°C
